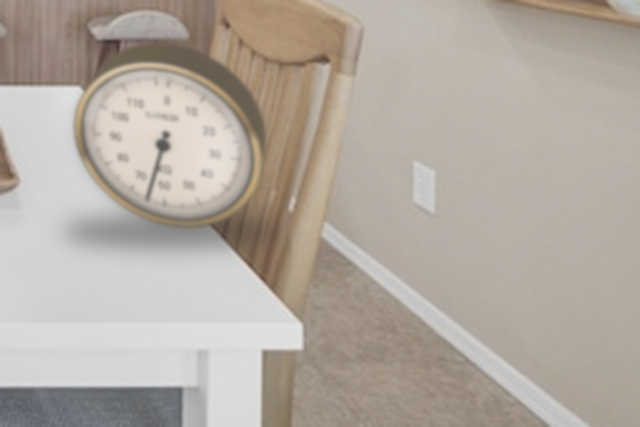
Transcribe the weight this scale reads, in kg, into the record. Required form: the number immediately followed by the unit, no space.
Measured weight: 65kg
